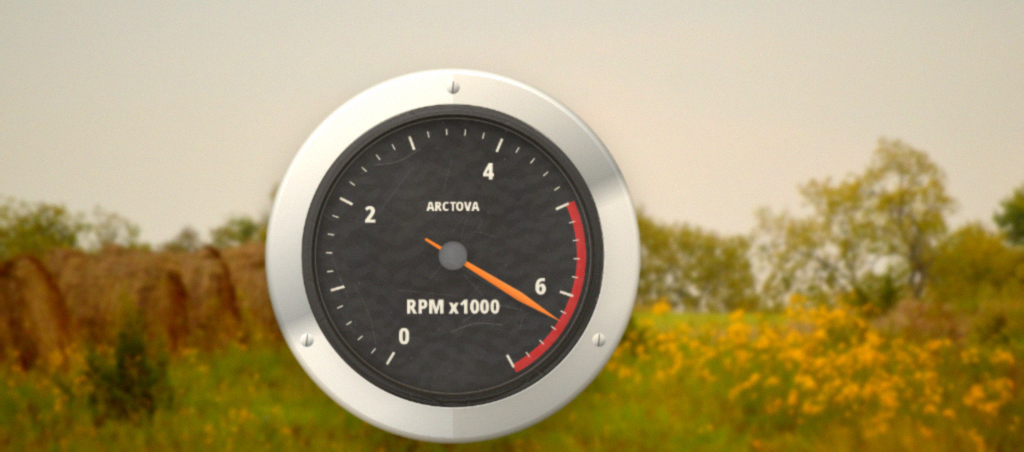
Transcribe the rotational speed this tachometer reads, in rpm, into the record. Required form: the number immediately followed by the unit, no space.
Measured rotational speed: 6300rpm
